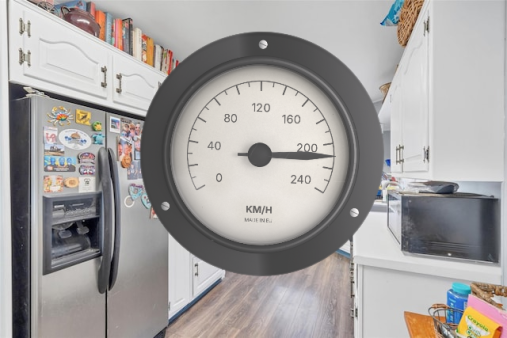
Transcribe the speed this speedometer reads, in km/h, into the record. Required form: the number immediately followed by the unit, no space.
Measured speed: 210km/h
